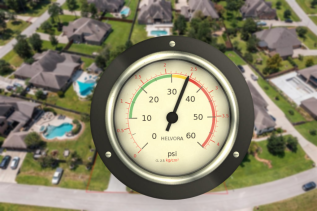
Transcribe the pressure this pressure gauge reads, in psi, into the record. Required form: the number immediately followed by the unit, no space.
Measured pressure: 35psi
